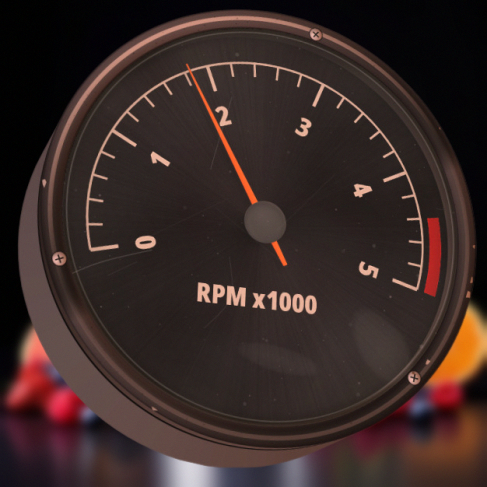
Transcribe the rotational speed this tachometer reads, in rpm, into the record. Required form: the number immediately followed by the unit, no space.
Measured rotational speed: 1800rpm
